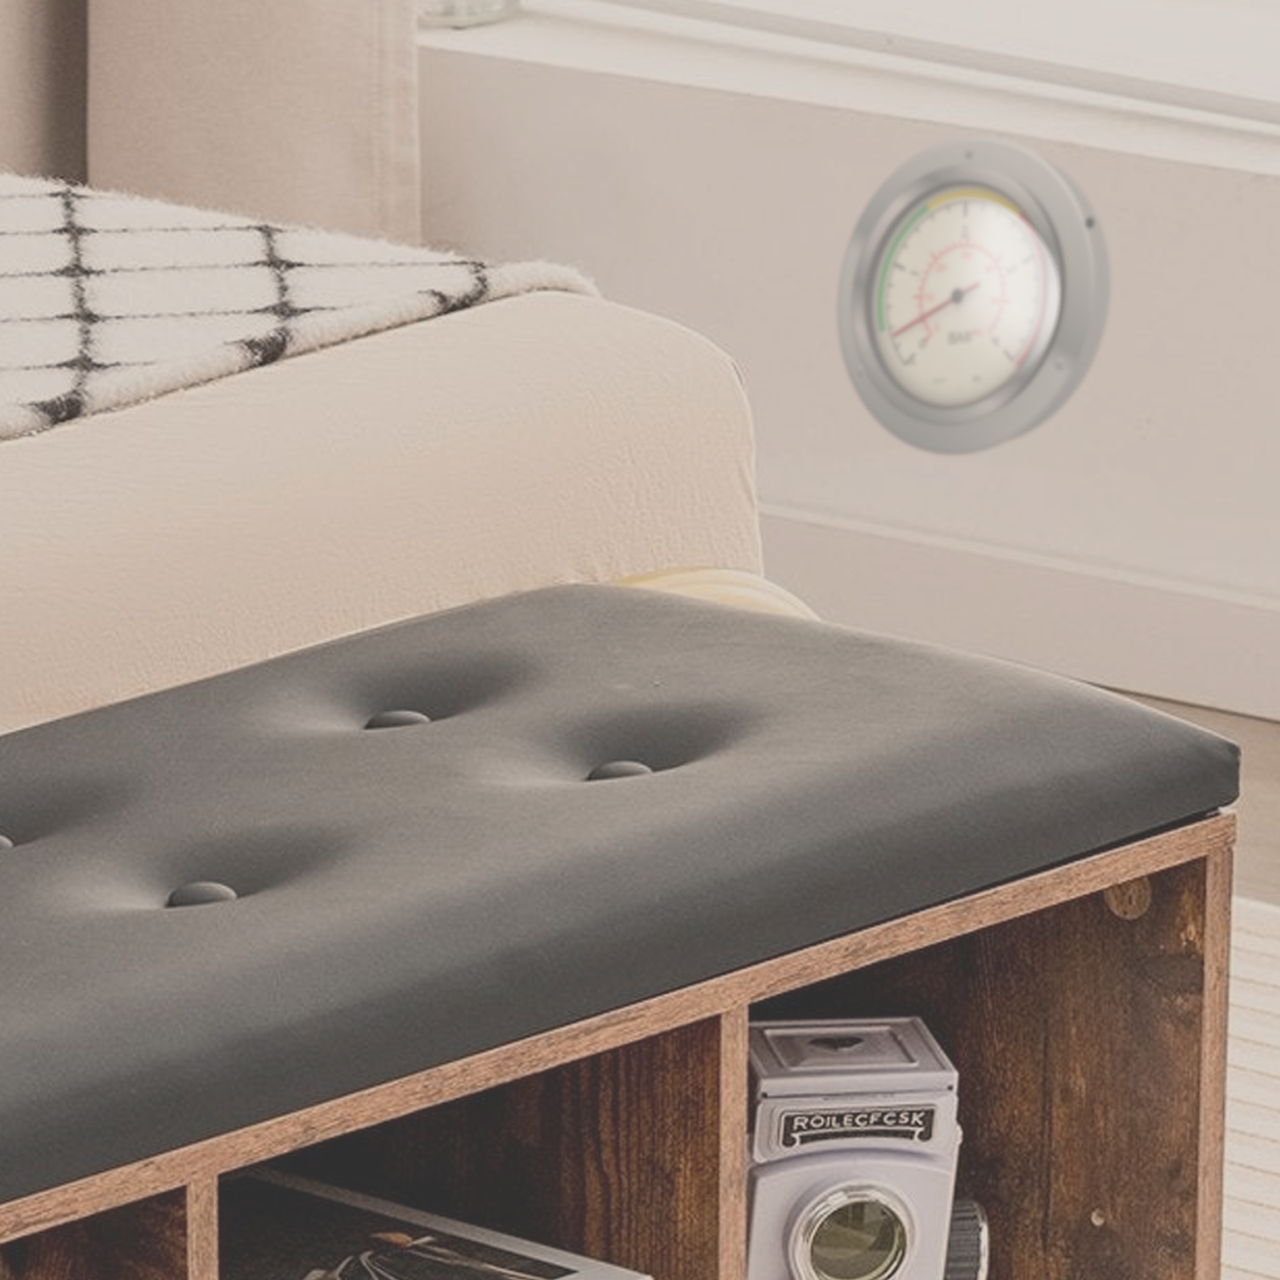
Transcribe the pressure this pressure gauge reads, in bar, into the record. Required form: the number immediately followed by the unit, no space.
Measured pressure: 0.3bar
